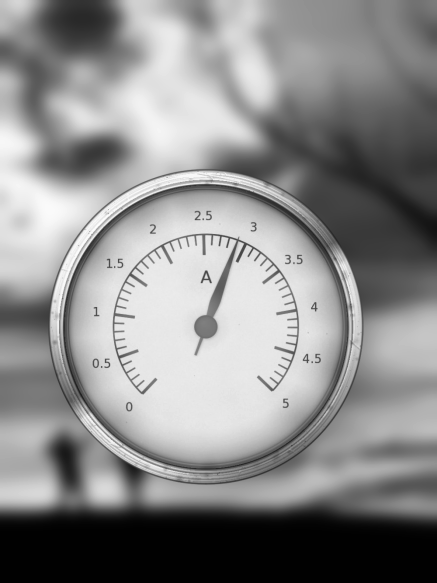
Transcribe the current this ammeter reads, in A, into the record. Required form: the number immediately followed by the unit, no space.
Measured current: 2.9A
